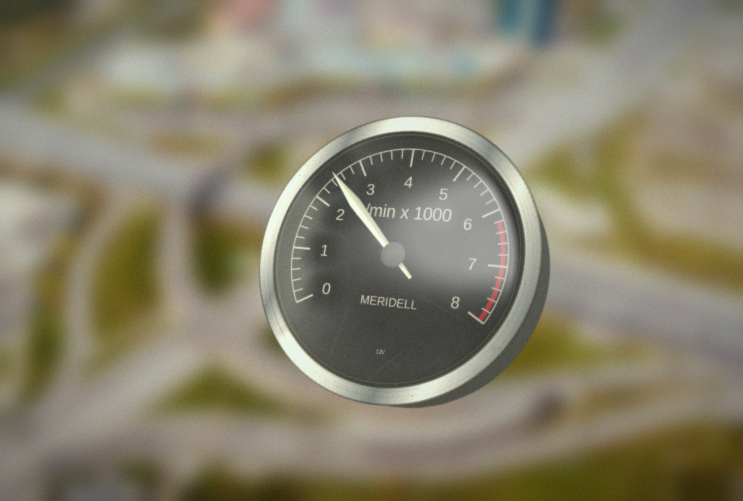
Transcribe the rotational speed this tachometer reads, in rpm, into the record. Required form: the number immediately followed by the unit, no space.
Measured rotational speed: 2500rpm
